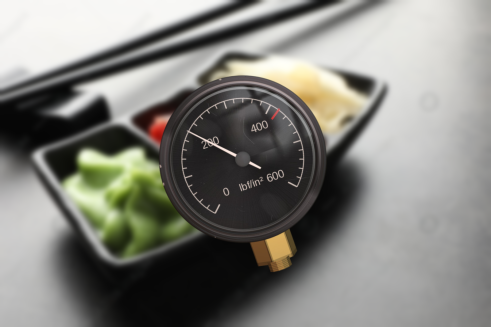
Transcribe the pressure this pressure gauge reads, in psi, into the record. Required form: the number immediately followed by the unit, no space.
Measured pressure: 200psi
